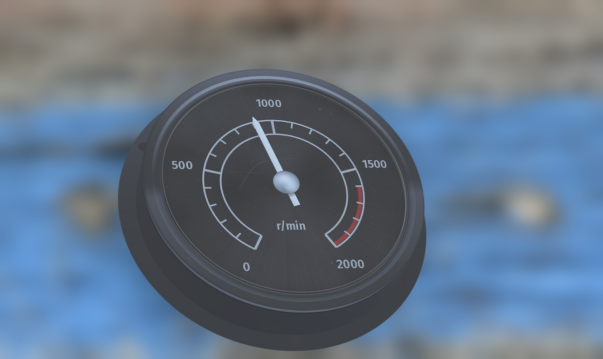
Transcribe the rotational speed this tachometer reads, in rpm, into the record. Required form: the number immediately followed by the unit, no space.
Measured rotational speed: 900rpm
